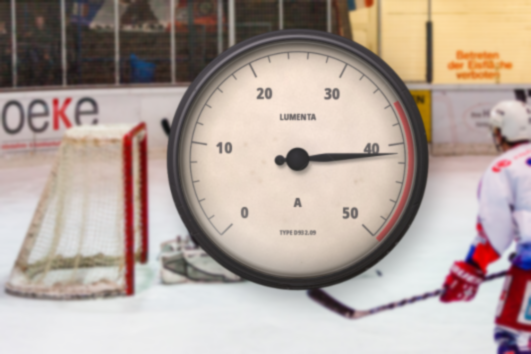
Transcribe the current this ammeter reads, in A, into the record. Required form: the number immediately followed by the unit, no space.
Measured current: 41A
